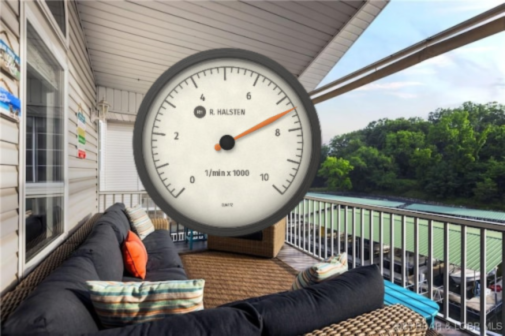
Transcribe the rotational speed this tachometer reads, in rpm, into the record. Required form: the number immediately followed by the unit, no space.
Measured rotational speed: 7400rpm
